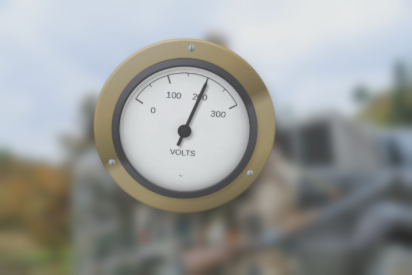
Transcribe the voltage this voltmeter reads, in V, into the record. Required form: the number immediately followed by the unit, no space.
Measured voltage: 200V
